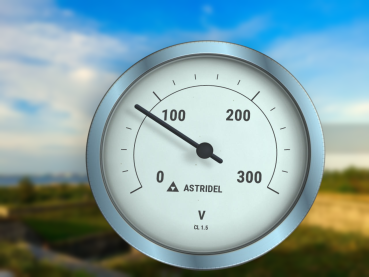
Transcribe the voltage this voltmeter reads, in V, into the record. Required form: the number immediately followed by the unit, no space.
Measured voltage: 80V
